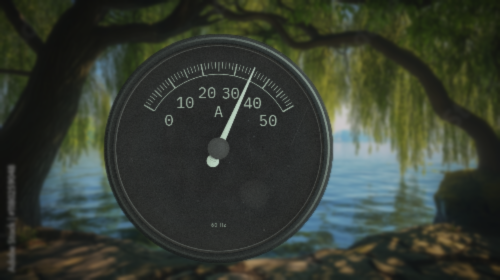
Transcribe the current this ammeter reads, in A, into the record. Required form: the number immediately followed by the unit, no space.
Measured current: 35A
